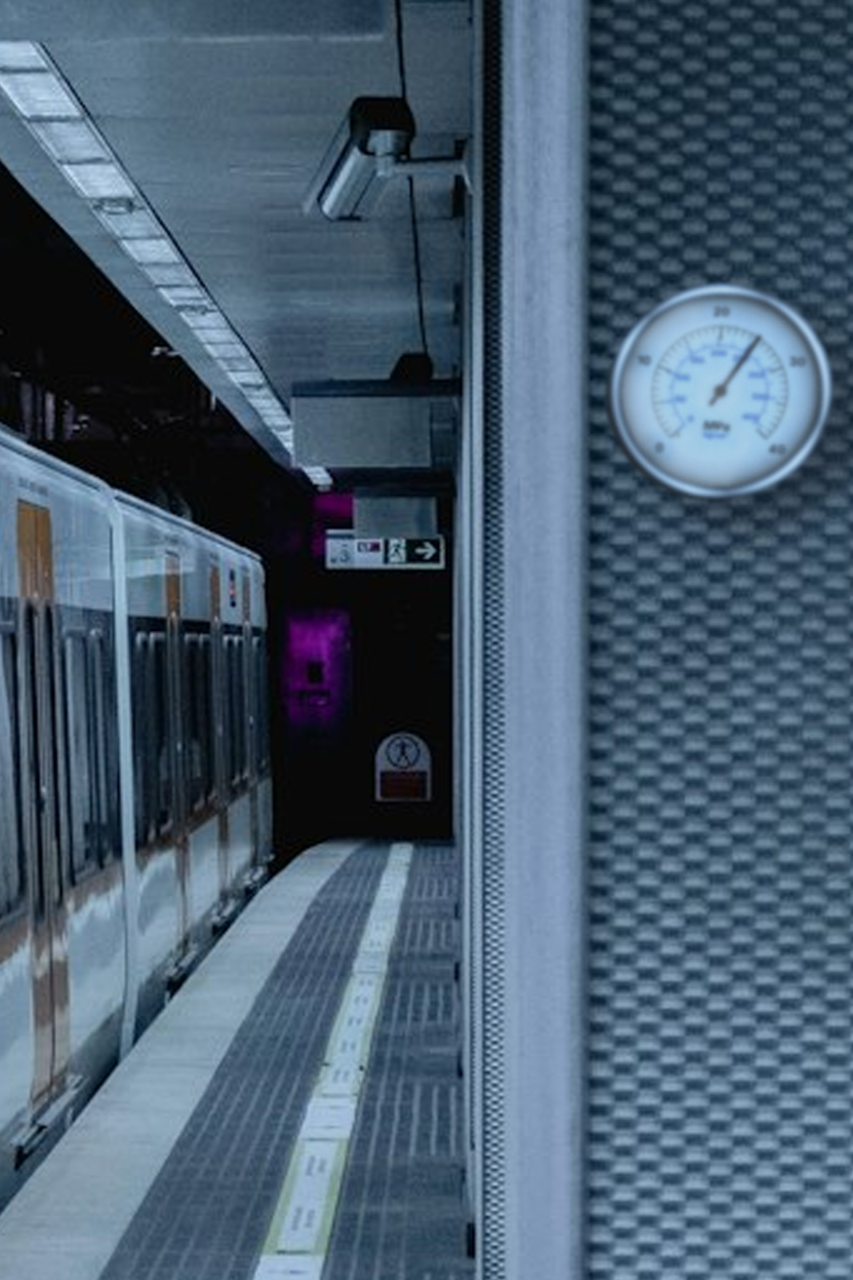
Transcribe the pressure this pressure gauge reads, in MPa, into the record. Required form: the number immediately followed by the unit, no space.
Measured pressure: 25MPa
